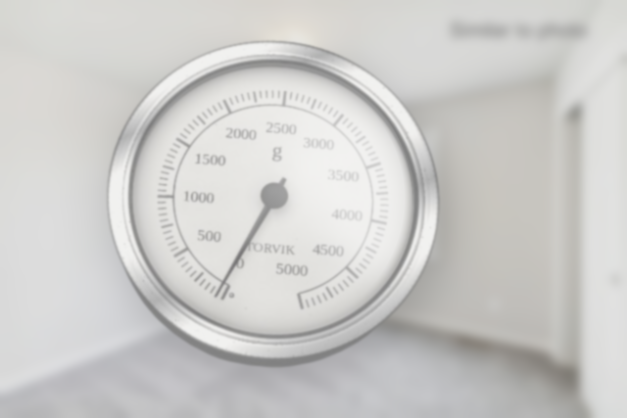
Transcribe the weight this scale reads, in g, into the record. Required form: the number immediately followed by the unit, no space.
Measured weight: 50g
